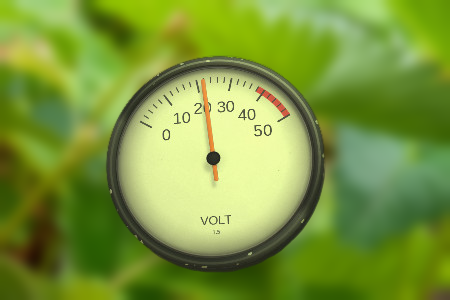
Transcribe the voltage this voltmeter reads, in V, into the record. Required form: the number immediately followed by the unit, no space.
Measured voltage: 22V
